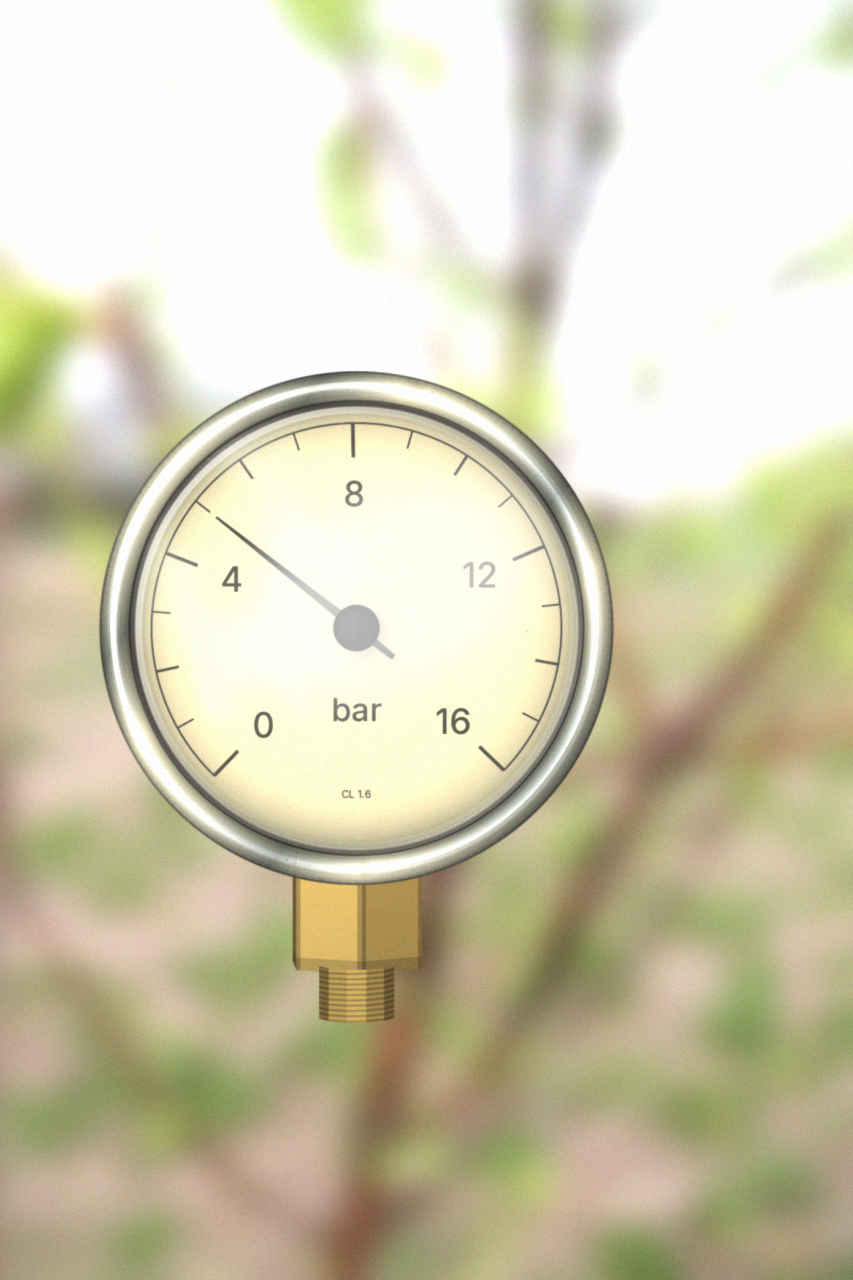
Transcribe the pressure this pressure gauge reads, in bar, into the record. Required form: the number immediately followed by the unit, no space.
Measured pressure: 5bar
